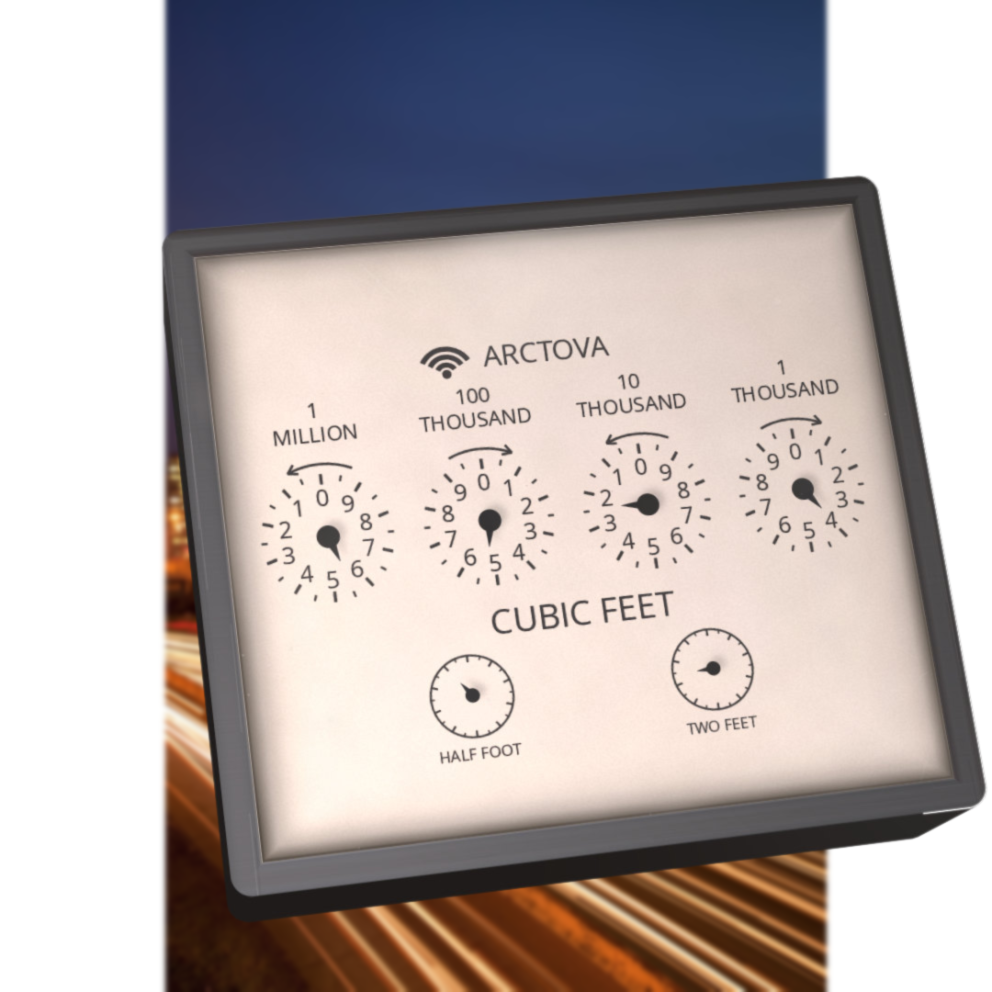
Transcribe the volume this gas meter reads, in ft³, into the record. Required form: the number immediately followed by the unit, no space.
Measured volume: 552400ft³
